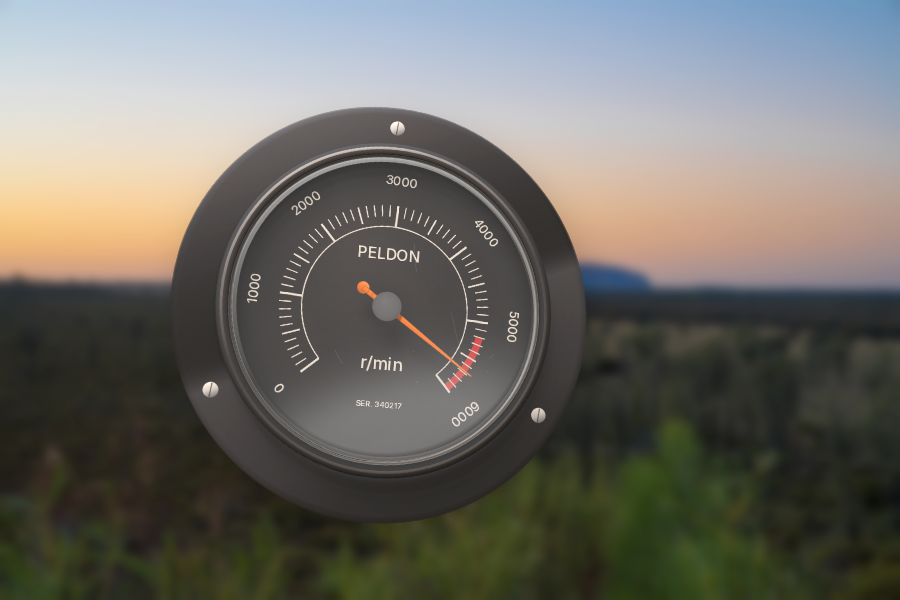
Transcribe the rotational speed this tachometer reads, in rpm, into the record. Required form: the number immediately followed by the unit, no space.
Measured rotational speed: 5700rpm
